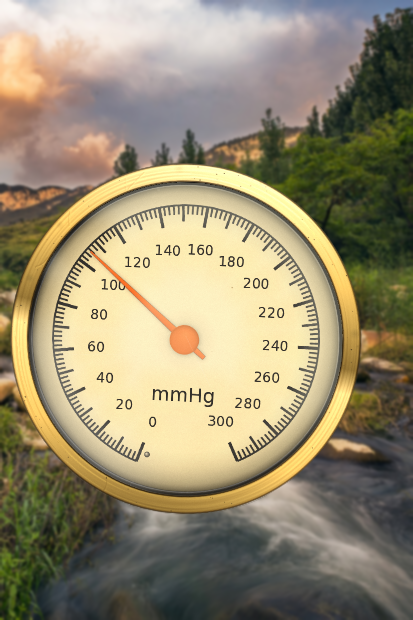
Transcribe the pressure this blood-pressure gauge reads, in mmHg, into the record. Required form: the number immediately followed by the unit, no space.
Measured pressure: 106mmHg
